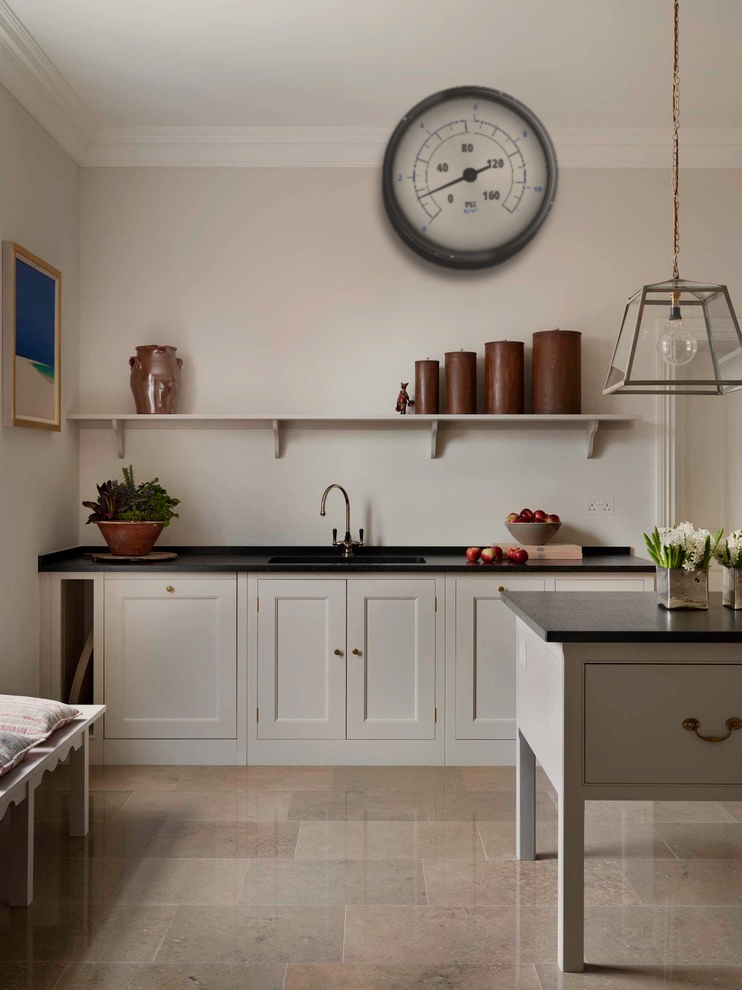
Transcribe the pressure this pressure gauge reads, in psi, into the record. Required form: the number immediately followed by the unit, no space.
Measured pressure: 15psi
